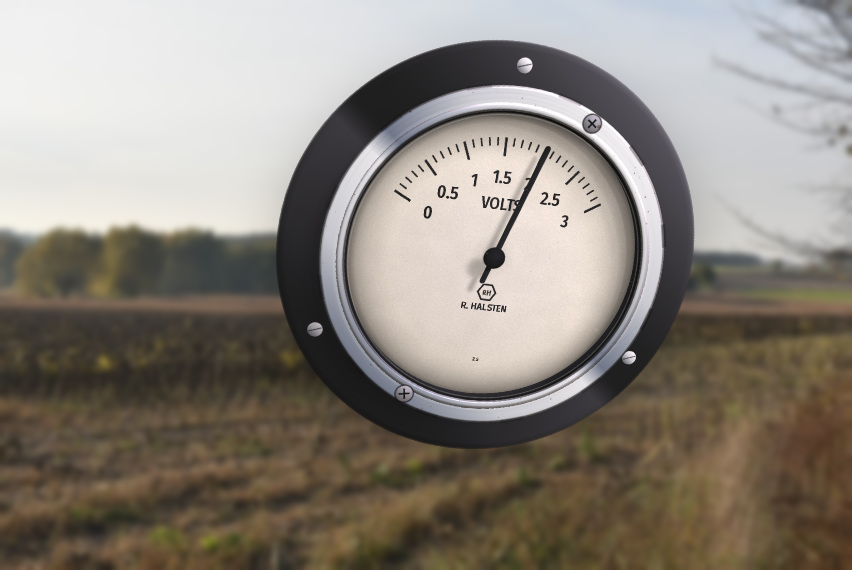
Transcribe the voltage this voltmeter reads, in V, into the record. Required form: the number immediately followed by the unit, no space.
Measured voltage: 2V
